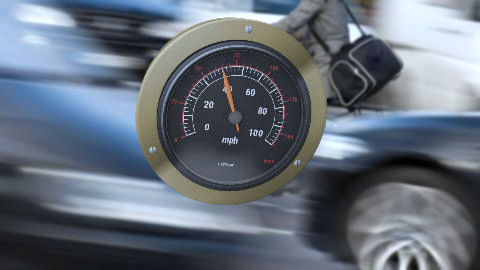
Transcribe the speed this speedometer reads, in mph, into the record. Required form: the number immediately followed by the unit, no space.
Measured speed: 40mph
